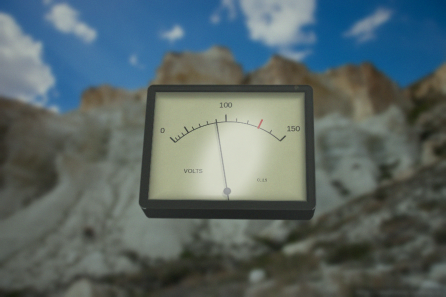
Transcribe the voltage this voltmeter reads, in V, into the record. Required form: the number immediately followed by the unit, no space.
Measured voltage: 90V
